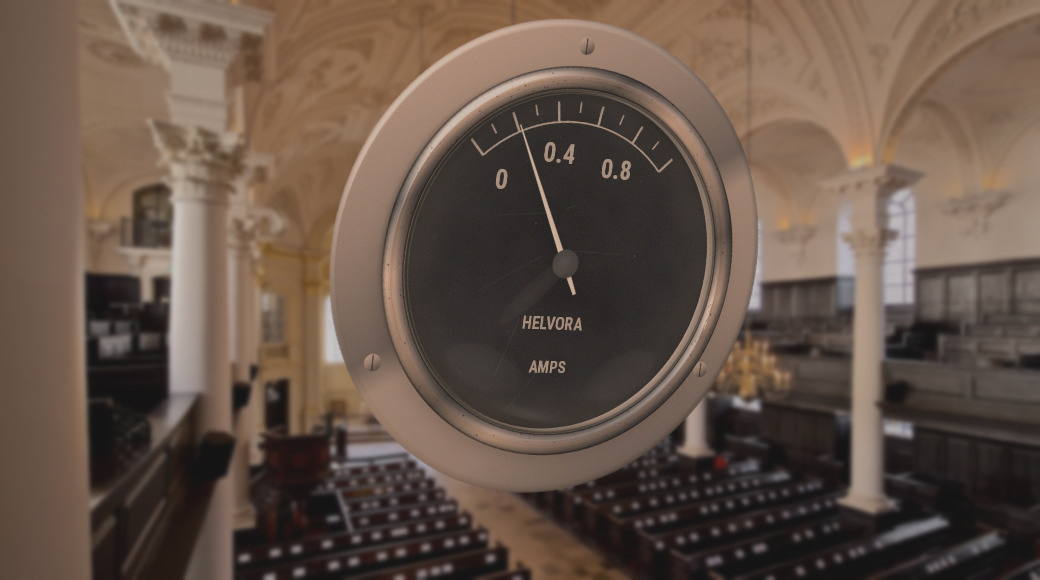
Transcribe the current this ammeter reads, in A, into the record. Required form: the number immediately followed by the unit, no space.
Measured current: 0.2A
